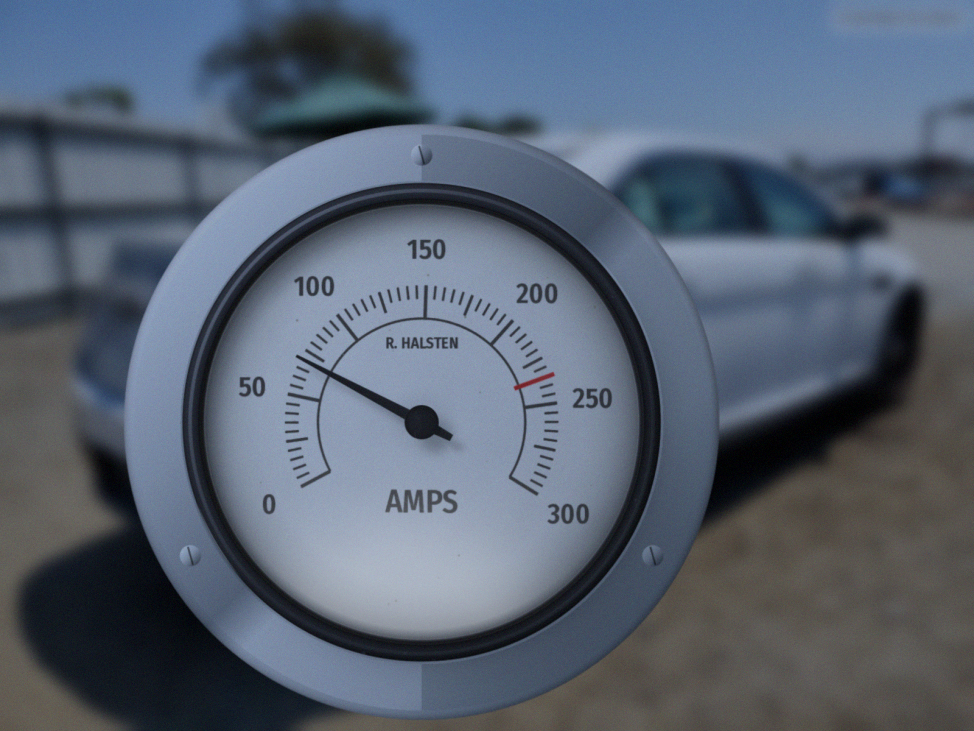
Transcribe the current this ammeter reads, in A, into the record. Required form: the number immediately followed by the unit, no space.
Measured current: 70A
